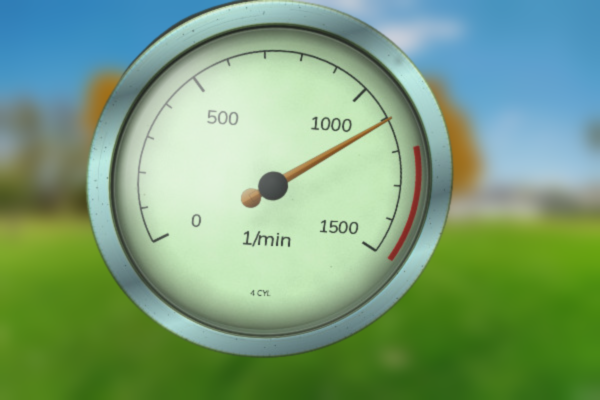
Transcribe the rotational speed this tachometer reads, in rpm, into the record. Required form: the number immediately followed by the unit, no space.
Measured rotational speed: 1100rpm
